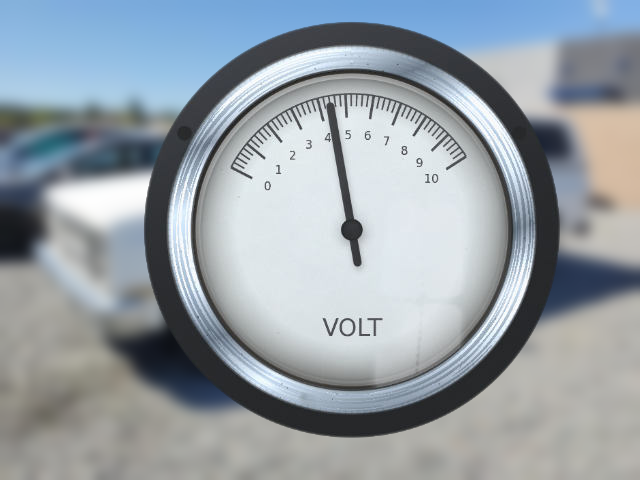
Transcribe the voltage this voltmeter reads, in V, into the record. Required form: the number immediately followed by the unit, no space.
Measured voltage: 4.4V
